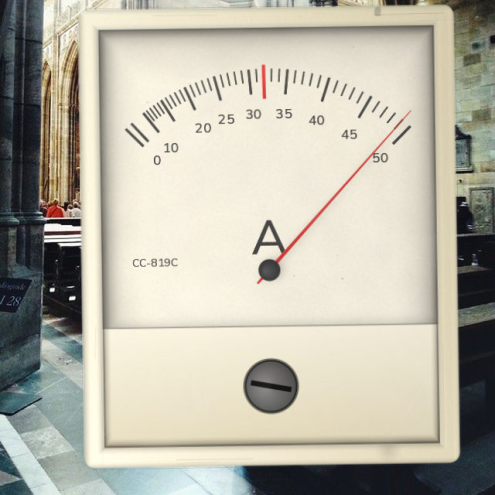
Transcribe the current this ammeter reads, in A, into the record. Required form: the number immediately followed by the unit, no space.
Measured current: 49A
